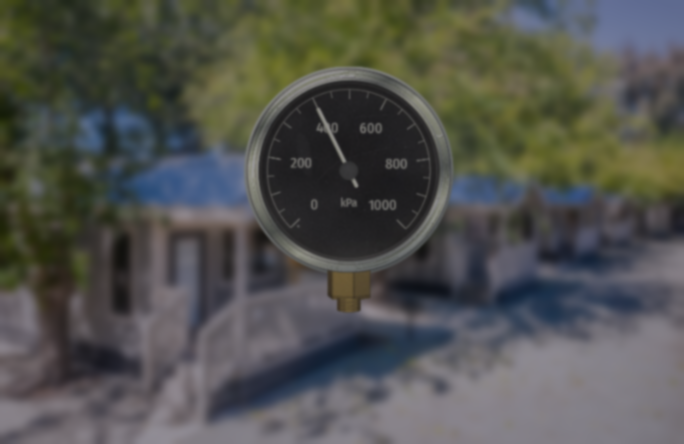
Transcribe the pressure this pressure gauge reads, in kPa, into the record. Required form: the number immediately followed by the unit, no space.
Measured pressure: 400kPa
